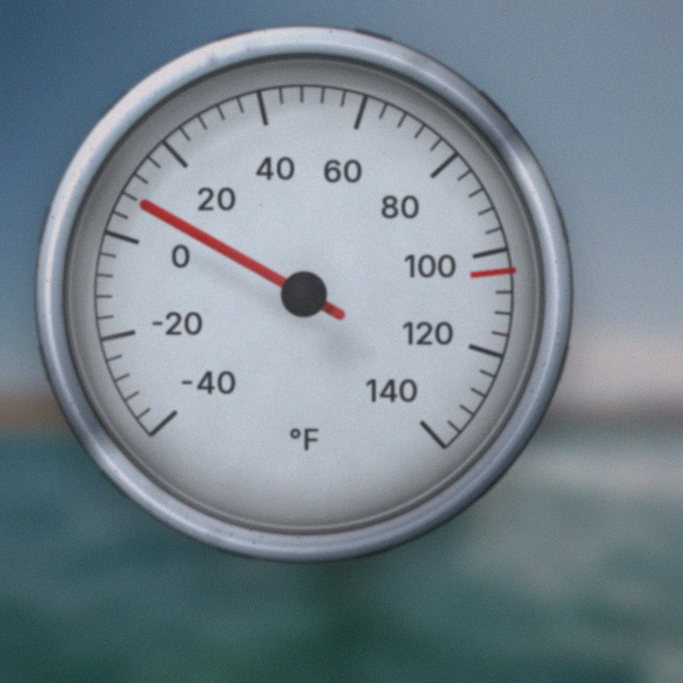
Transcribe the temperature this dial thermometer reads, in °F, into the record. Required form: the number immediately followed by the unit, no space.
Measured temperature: 8°F
